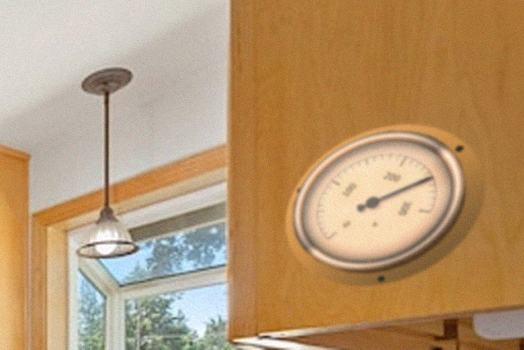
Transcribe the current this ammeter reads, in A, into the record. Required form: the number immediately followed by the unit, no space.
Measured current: 250A
